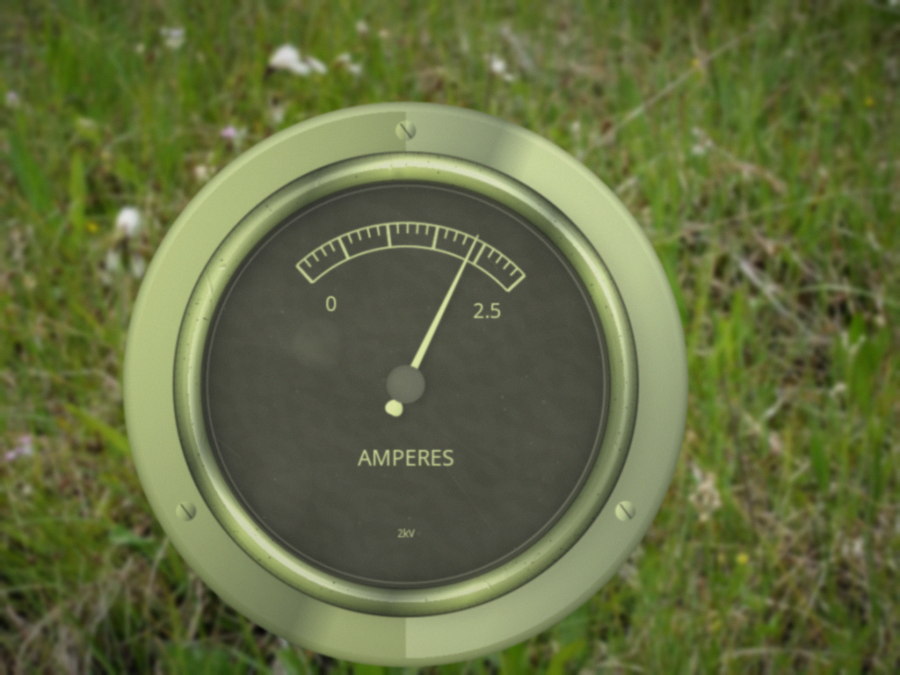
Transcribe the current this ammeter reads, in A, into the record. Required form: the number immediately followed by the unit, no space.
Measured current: 1.9A
